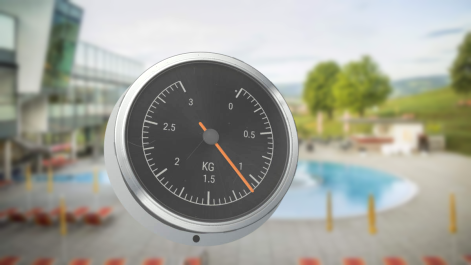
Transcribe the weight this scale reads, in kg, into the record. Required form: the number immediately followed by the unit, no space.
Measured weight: 1.1kg
